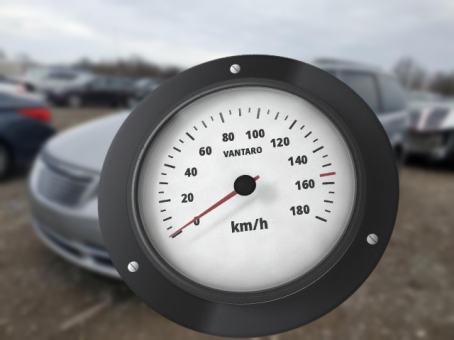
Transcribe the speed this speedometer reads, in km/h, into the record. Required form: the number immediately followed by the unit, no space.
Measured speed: 0km/h
